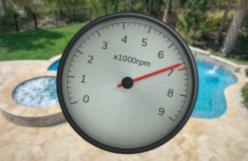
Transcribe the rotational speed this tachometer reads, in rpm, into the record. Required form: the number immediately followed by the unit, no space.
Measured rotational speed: 6800rpm
